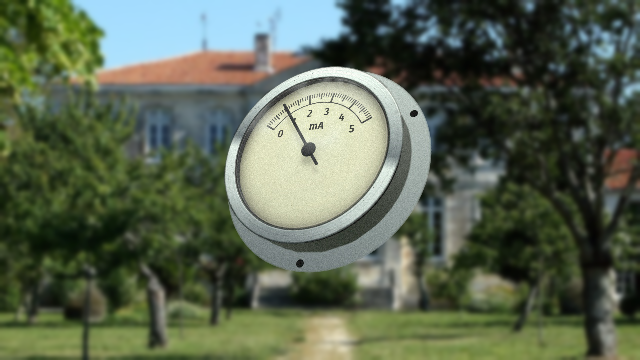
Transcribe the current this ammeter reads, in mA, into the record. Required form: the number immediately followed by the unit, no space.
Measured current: 1mA
